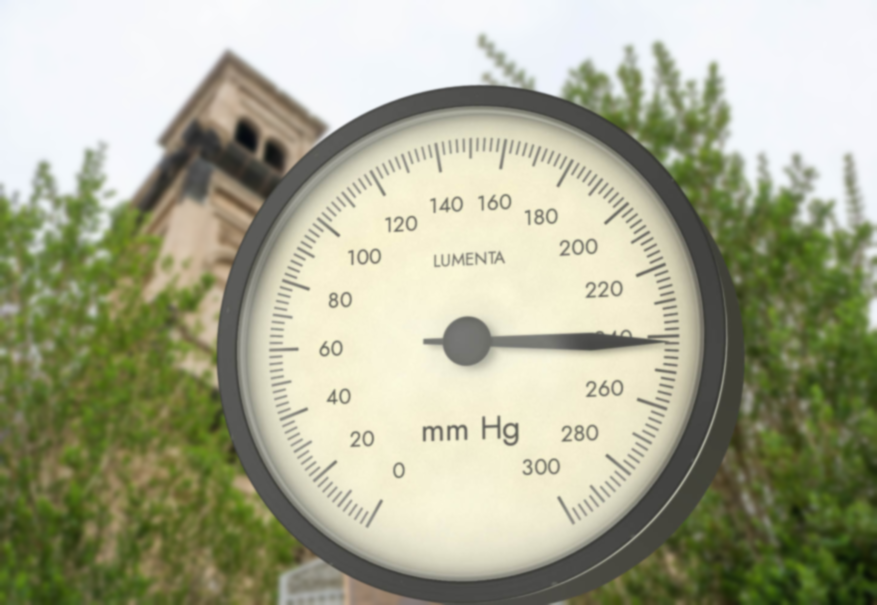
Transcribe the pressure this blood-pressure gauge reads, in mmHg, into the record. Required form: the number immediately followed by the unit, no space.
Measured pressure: 242mmHg
